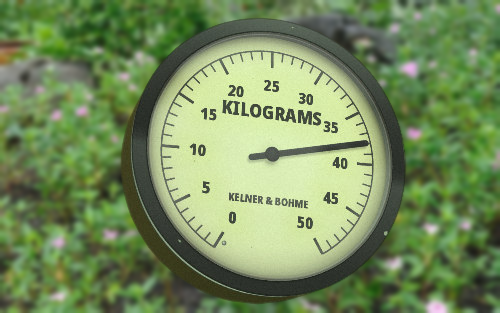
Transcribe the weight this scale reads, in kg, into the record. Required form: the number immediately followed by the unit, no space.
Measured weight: 38kg
